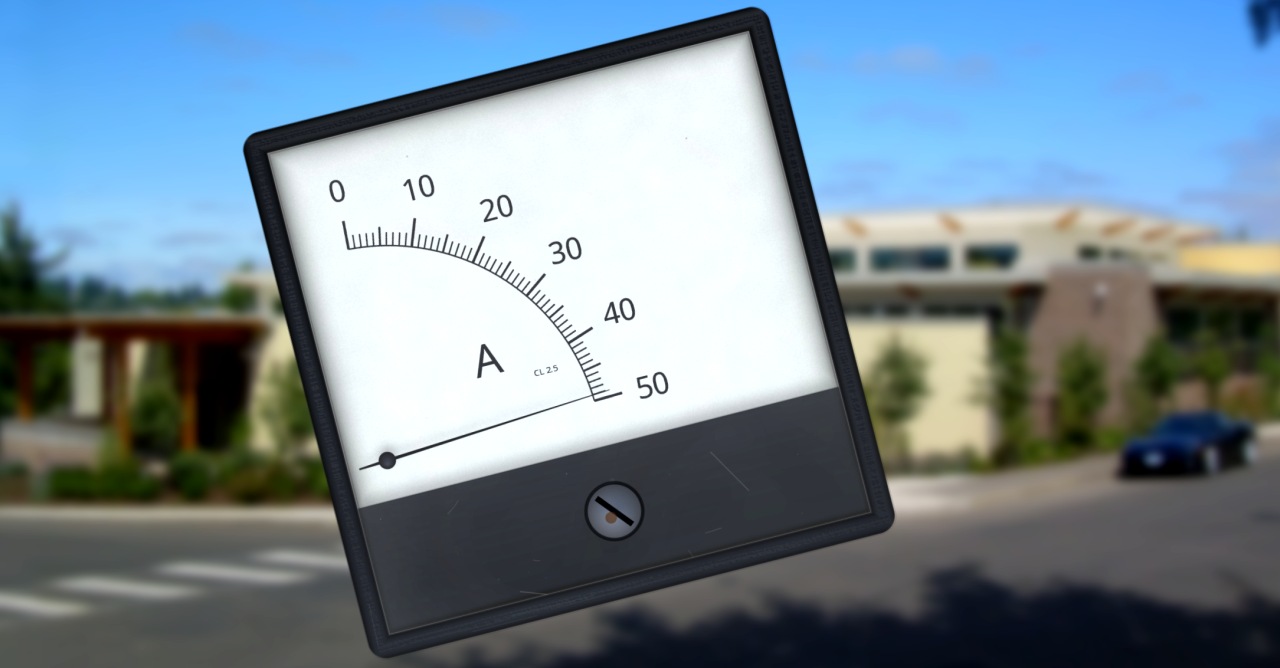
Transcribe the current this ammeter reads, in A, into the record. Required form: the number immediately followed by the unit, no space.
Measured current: 49A
